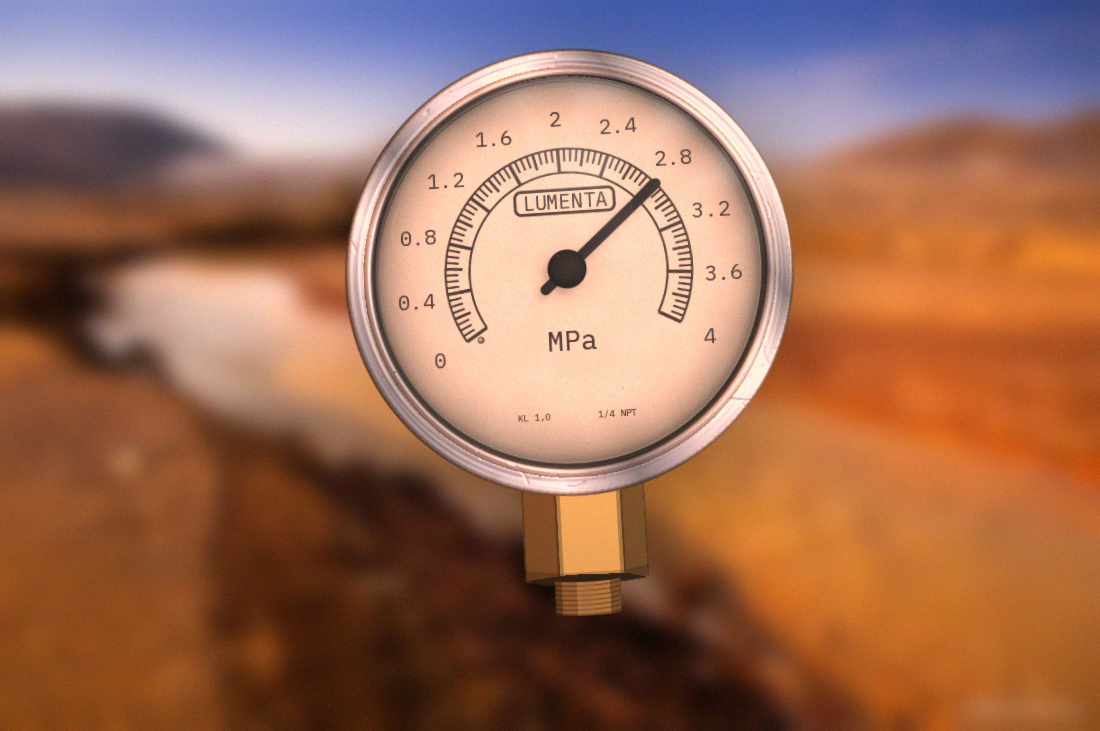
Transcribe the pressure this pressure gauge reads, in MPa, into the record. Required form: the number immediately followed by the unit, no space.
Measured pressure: 2.85MPa
